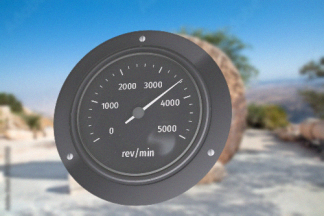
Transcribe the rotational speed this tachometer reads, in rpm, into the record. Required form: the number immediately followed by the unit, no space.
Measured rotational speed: 3600rpm
